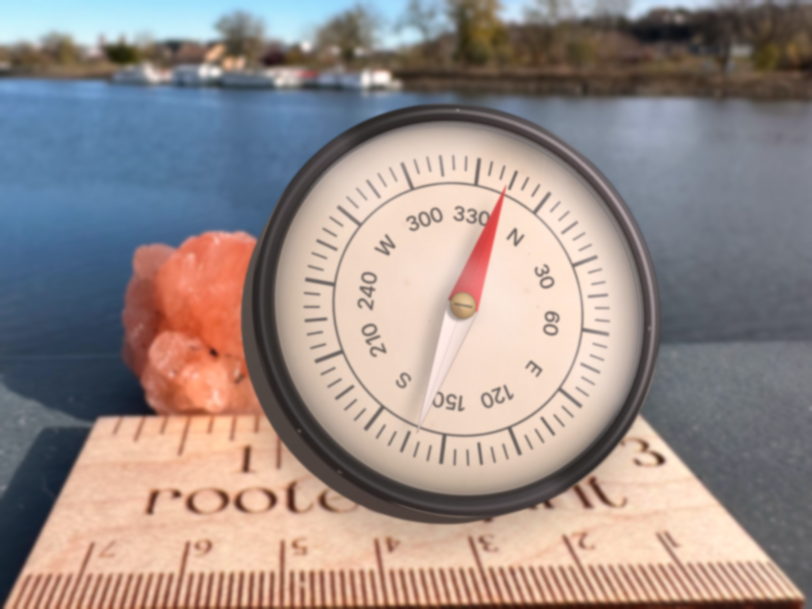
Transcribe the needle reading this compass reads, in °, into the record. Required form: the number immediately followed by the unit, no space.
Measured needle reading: 342.5°
